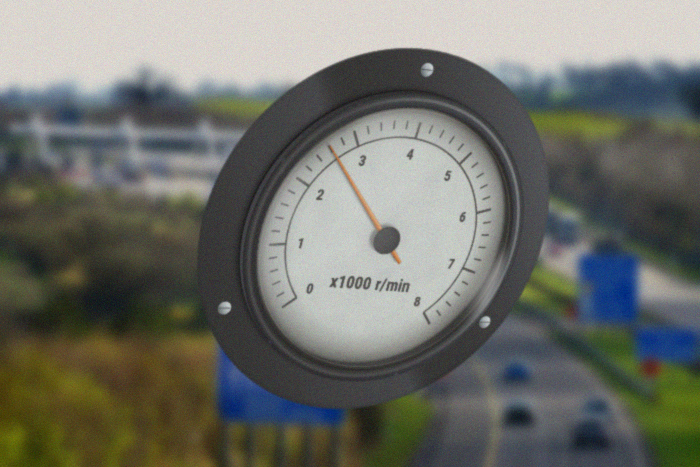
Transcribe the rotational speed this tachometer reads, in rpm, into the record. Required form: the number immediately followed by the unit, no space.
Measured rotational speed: 2600rpm
